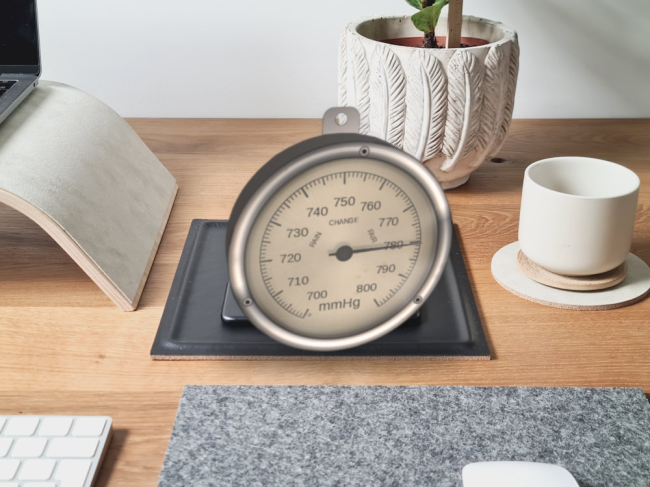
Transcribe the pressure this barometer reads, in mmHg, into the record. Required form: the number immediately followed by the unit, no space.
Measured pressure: 780mmHg
